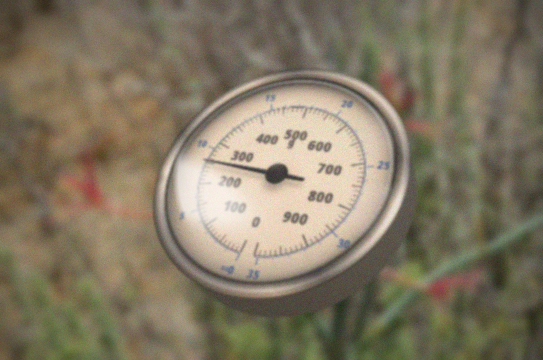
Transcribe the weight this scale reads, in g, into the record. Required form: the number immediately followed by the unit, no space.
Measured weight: 250g
